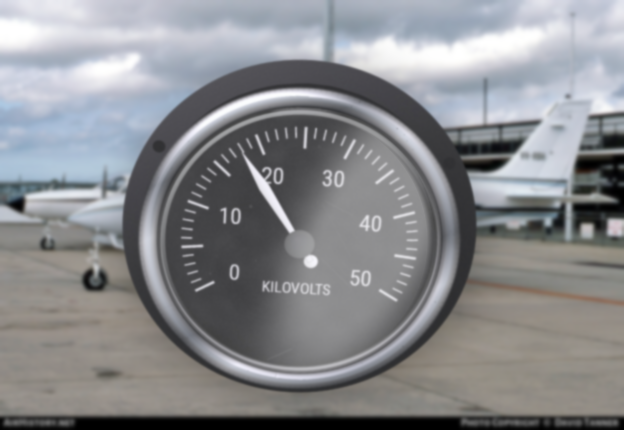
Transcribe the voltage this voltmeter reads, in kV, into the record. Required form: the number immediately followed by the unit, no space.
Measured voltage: 18kV
